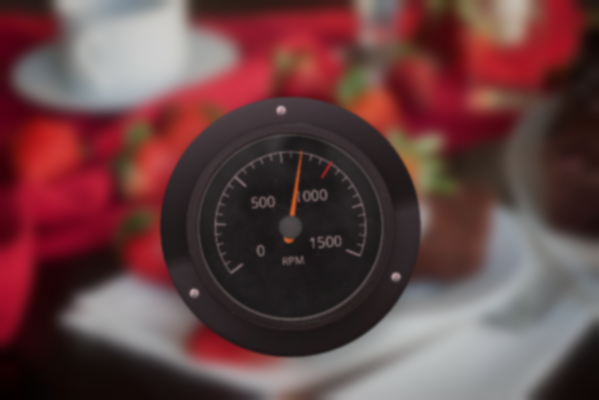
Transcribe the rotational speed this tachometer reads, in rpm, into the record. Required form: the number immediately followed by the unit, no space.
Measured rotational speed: 850rpm
